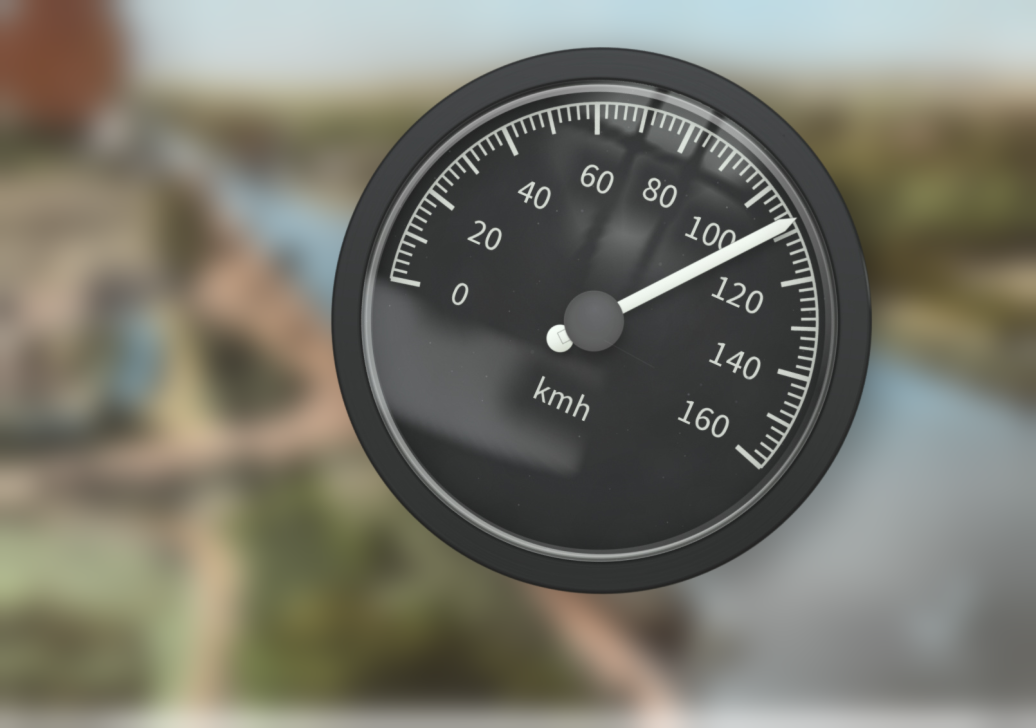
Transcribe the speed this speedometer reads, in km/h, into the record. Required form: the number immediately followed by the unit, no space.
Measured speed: 108km/h
